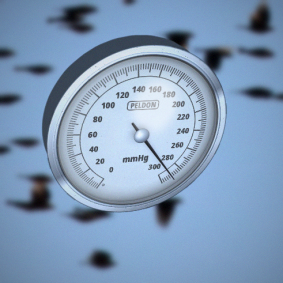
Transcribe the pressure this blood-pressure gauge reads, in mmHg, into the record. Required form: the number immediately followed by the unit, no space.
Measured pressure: 290mmHg
